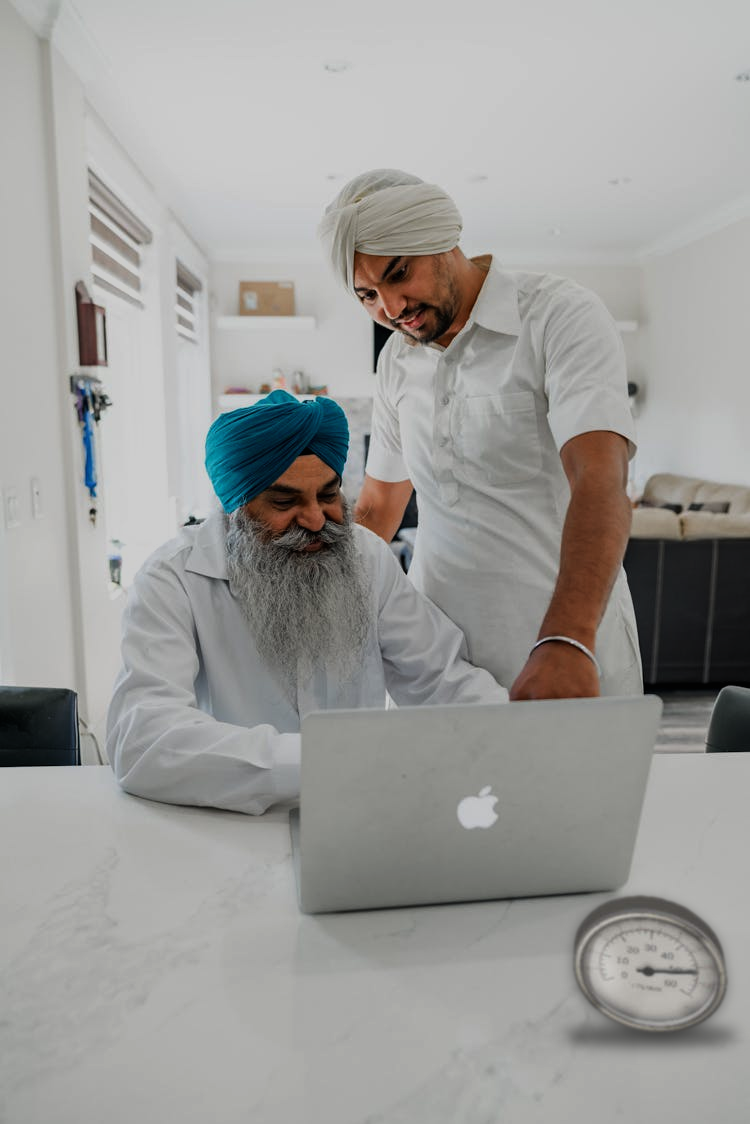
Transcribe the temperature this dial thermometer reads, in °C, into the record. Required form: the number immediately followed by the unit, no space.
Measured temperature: 50°C
